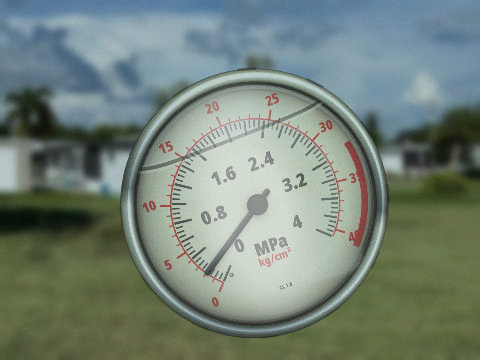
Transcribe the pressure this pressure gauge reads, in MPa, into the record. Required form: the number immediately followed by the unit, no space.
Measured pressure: 0.2MPa
